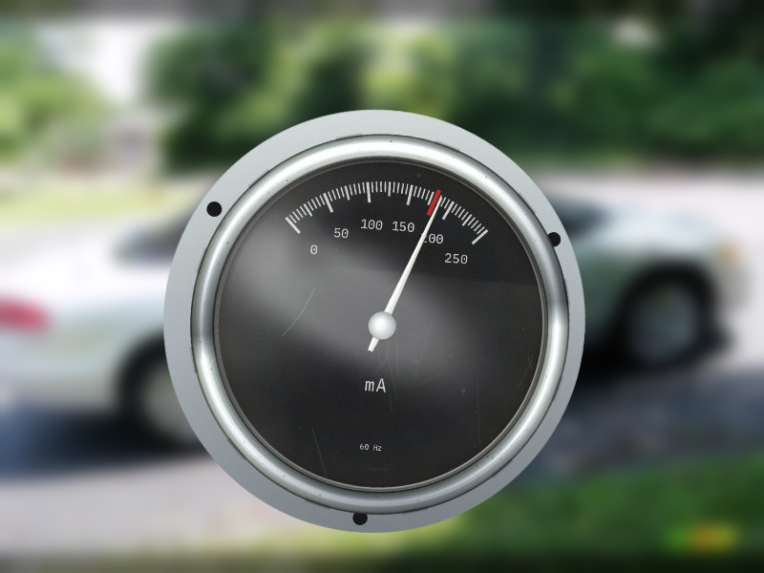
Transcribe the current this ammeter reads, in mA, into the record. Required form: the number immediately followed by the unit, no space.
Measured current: 185mA
